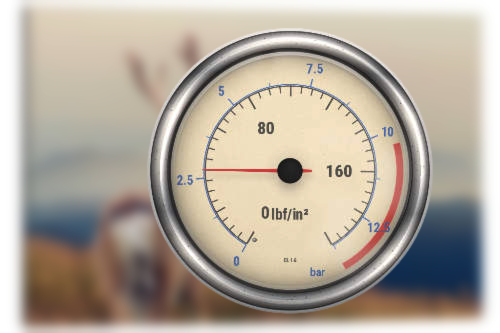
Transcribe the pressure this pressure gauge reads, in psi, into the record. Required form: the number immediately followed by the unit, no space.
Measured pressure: 40psi
